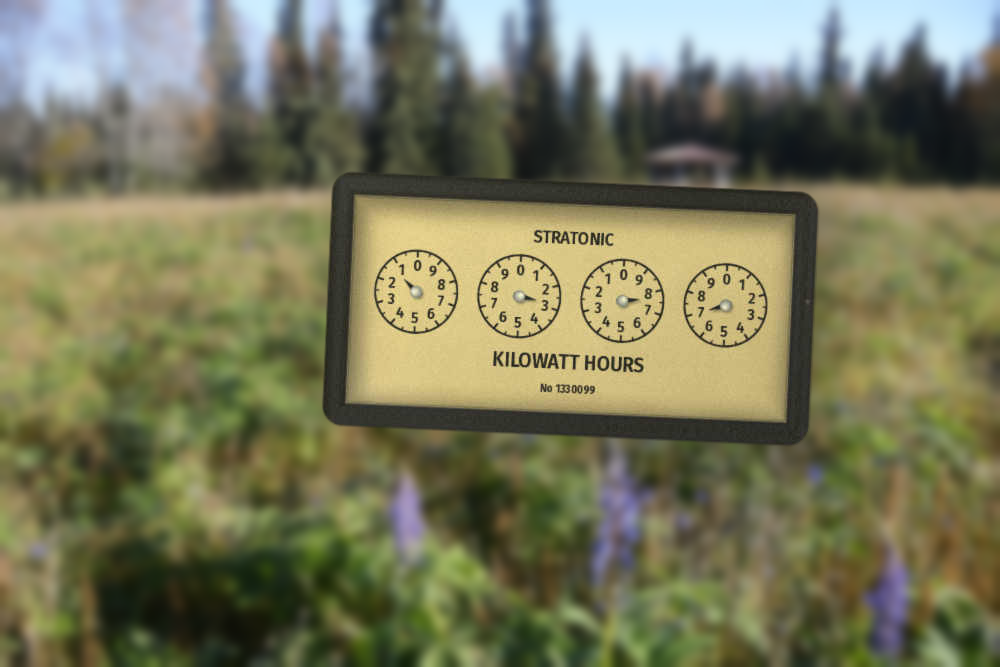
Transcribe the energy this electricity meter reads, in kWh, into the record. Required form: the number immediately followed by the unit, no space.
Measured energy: 1277kWh
